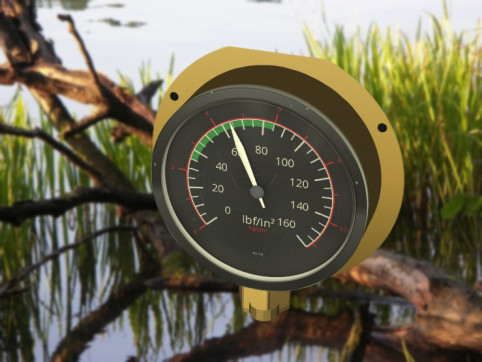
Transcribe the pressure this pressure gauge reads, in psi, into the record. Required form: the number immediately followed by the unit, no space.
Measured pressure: 65psi
